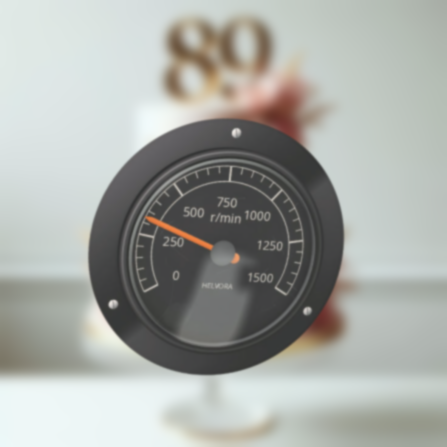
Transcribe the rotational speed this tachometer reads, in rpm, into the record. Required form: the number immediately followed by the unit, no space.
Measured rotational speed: 325rpm
